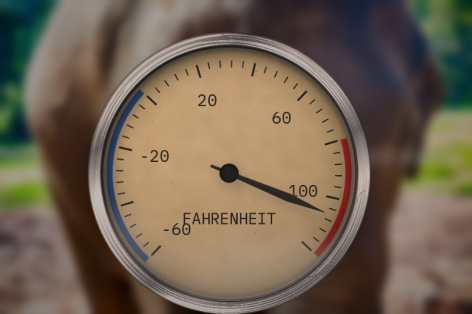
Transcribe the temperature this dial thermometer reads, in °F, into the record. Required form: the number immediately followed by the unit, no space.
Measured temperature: 106°F
